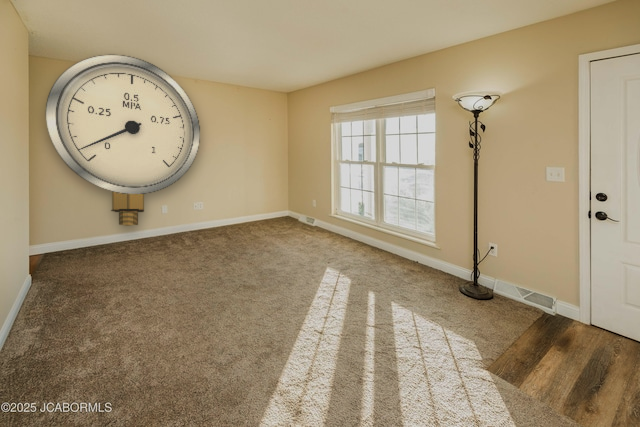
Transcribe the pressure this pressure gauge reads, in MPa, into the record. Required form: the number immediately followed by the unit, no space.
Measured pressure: 0.05MPa
